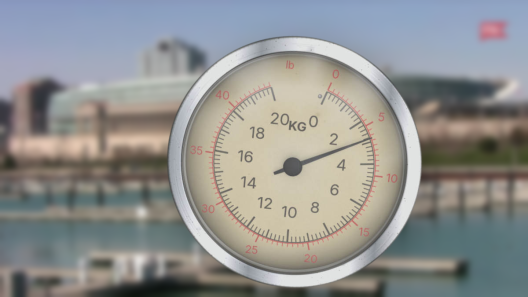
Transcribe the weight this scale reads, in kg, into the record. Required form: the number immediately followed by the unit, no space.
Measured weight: 2.8kg
